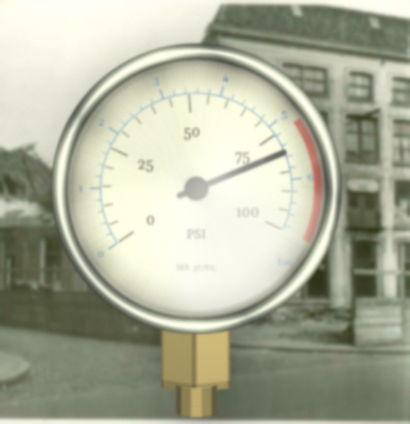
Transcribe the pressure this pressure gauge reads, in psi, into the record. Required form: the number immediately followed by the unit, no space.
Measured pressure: 80psi
